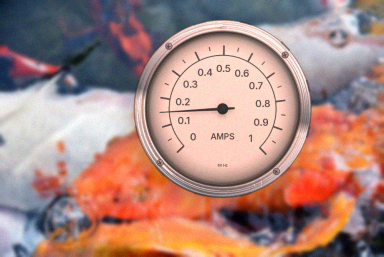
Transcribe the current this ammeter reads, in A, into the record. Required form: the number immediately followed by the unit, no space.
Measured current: 0.15A
